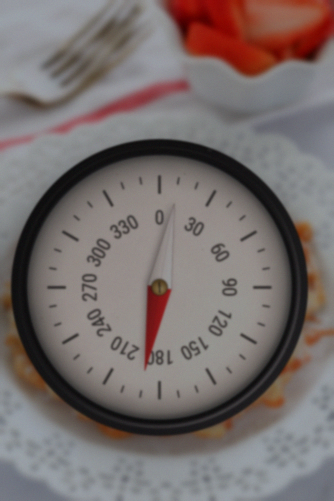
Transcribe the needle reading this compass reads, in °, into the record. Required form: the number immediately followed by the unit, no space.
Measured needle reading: 190°
